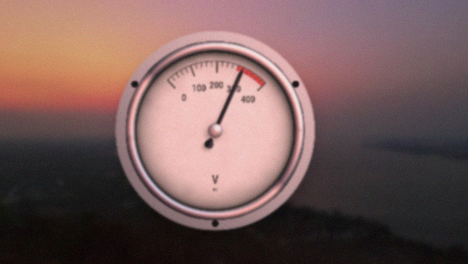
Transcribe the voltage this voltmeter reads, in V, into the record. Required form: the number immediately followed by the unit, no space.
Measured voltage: 300V
